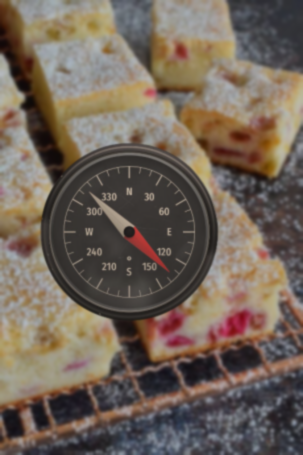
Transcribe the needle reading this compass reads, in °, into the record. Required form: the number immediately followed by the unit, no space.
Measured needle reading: 135°
